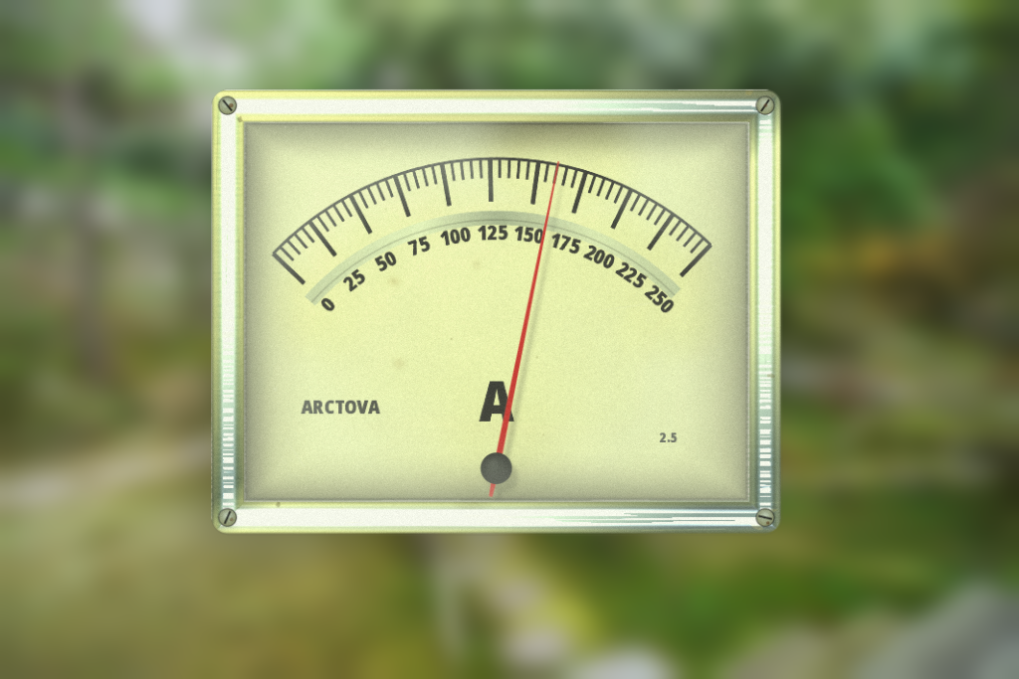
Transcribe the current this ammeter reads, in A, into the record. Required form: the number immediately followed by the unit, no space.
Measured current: 160A
